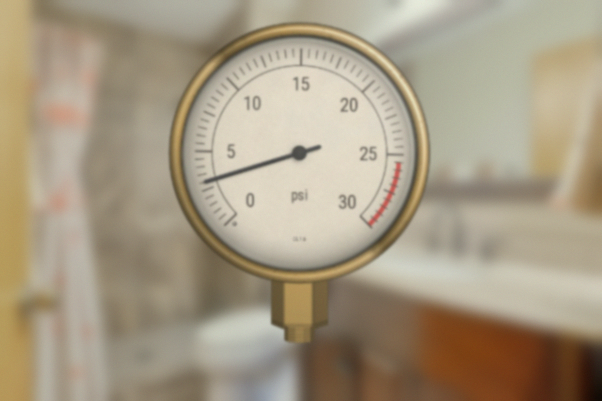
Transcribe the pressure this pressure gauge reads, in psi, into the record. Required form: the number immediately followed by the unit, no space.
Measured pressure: 3psi
